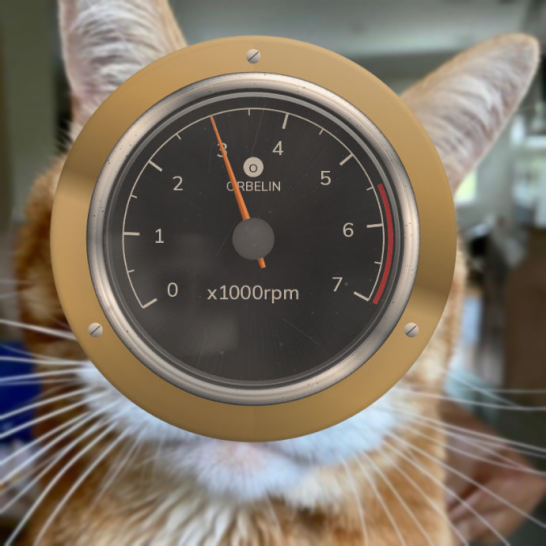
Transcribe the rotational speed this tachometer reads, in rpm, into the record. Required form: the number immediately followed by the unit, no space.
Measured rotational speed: 3000rpm
